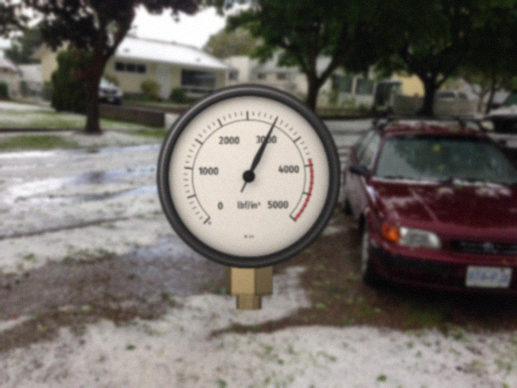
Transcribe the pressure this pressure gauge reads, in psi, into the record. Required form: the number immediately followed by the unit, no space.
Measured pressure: 3000psi
